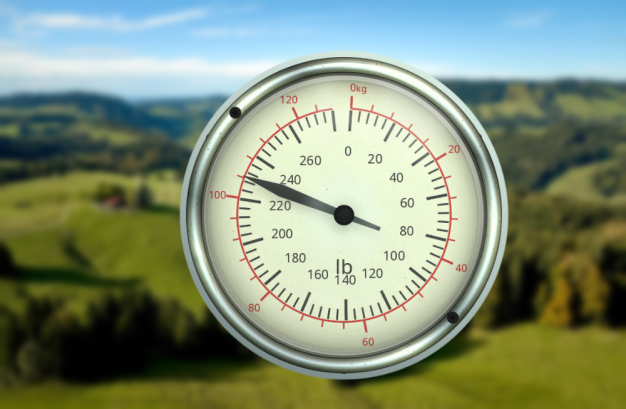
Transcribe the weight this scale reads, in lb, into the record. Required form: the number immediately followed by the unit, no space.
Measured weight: 230lb
